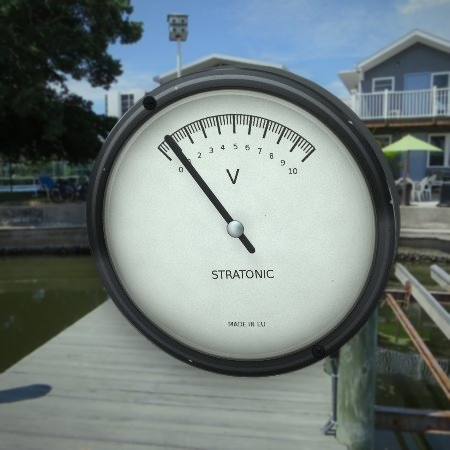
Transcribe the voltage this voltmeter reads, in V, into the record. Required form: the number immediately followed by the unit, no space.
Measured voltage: 1V
